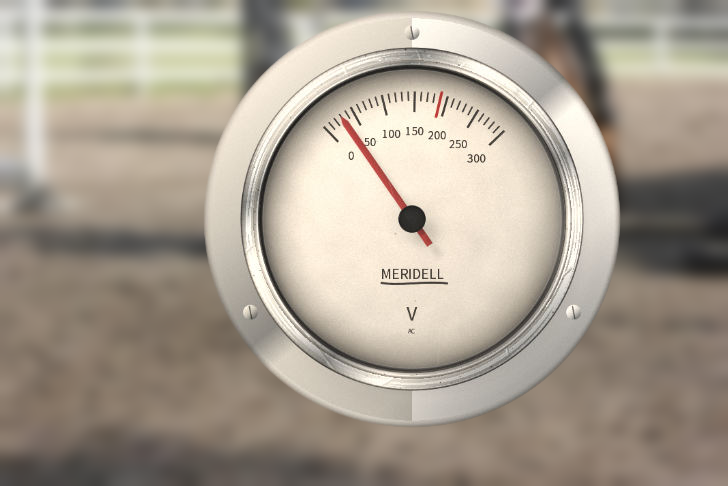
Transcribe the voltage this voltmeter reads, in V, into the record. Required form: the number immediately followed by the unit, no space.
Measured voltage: 30V
